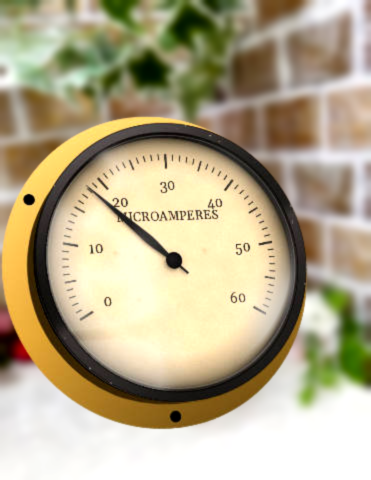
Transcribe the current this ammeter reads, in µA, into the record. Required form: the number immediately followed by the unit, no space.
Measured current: 18µA
